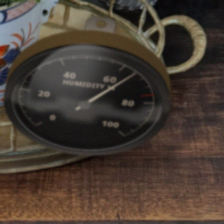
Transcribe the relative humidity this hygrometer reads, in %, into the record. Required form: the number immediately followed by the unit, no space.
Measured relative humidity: 64%
